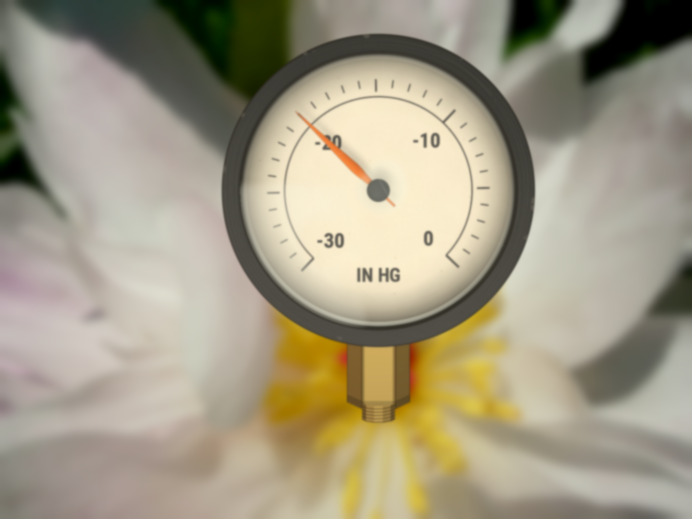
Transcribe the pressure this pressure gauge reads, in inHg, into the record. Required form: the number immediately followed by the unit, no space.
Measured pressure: -20inHg
